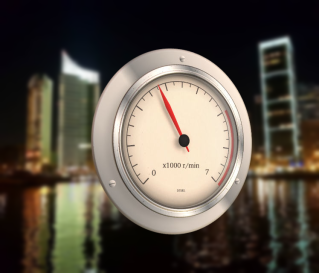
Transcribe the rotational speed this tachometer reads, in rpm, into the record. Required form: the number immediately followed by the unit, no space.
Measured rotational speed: 2750rpm
